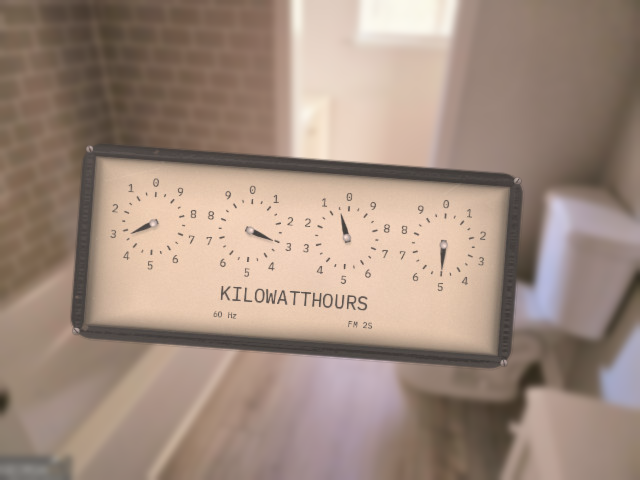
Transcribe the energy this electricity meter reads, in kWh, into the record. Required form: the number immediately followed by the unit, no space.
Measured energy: 3305kWh
